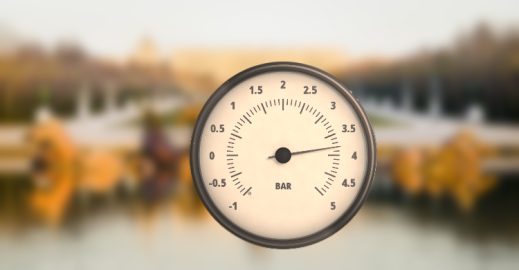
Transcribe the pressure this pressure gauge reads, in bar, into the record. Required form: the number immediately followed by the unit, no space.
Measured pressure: 3.8bar
